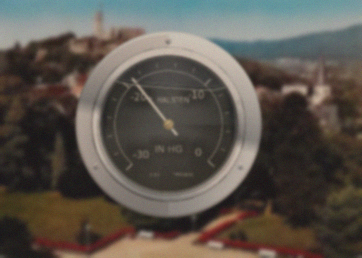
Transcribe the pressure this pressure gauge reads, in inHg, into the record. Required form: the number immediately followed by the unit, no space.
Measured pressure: -19inHg
